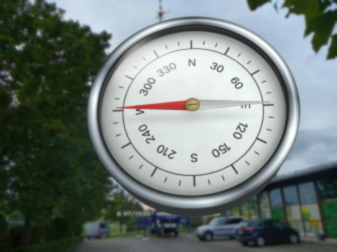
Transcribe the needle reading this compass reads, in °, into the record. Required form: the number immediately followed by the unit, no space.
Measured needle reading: 270°
